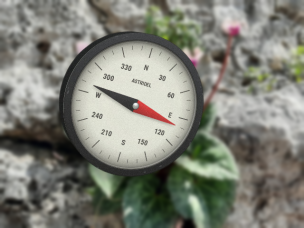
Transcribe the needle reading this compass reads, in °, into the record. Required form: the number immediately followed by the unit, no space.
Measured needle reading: 100°
